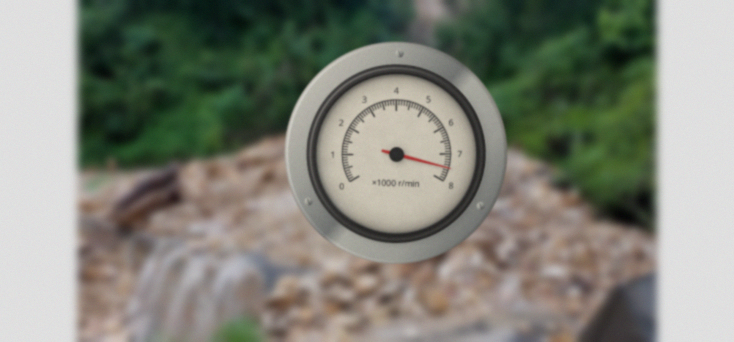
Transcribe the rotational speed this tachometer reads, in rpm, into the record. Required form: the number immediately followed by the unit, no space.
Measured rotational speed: 7500rpm
